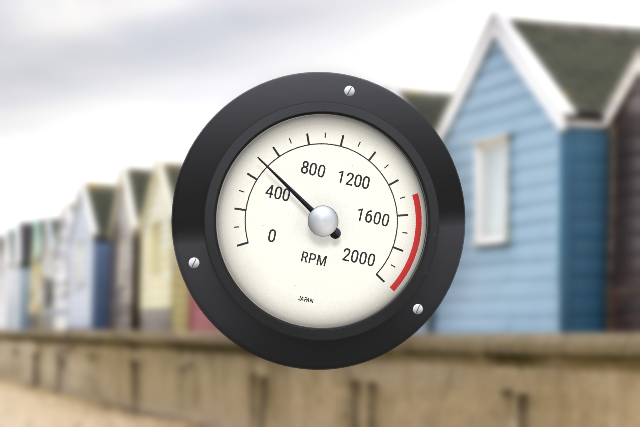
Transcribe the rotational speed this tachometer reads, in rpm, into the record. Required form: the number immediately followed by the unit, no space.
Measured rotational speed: 500rpm
